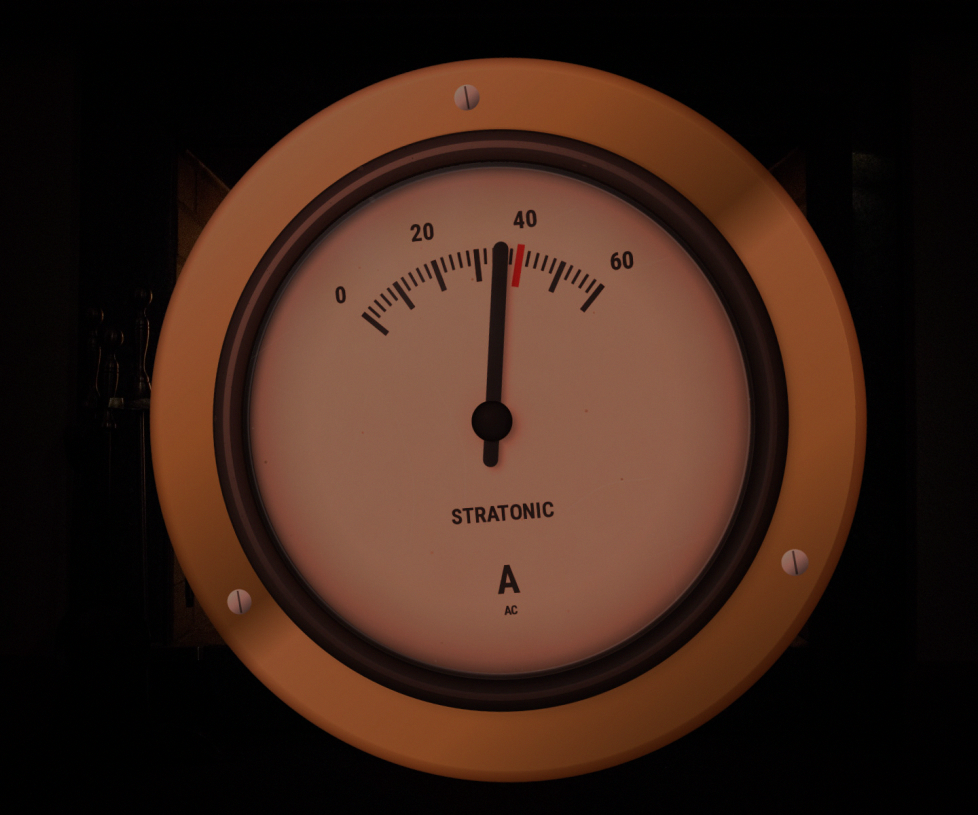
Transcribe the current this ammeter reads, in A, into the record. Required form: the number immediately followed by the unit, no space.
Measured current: 36A
